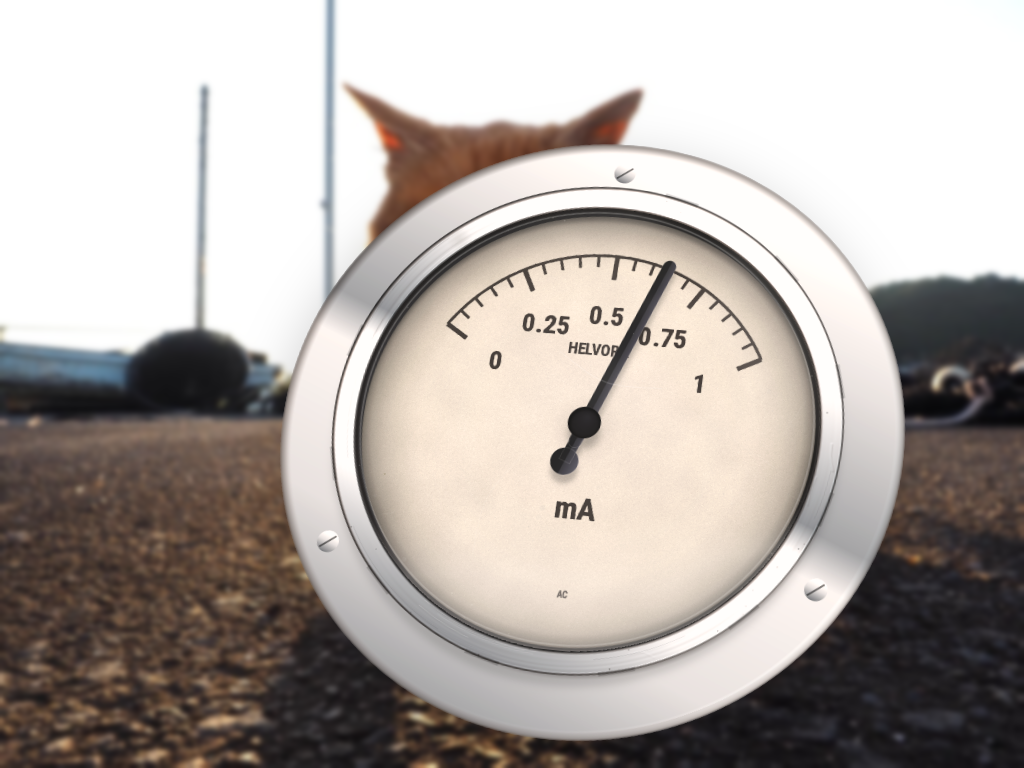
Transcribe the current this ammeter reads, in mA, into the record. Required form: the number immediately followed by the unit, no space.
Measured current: 0.65mA
